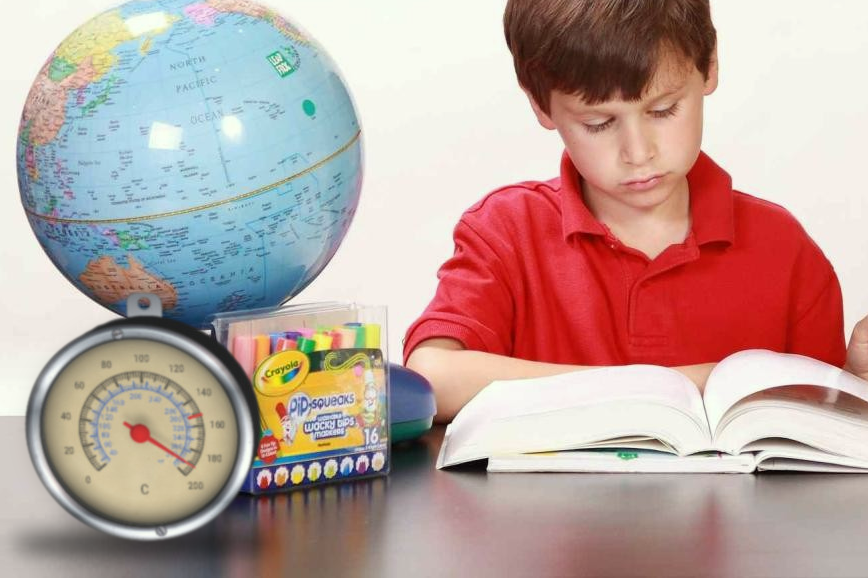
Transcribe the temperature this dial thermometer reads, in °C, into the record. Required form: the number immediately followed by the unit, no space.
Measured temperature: 190°C
